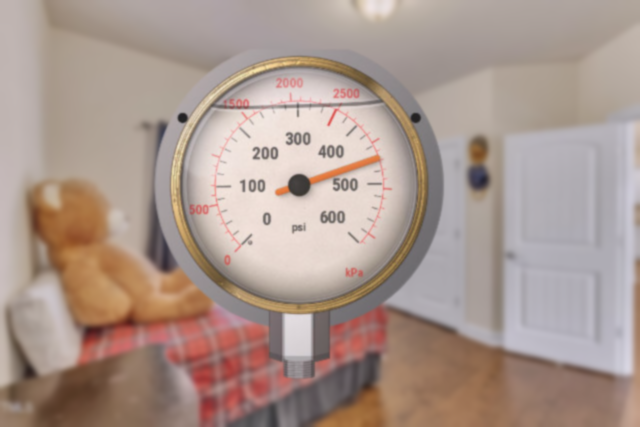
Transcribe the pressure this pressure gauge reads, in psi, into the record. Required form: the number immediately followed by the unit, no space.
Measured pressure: 460psi
